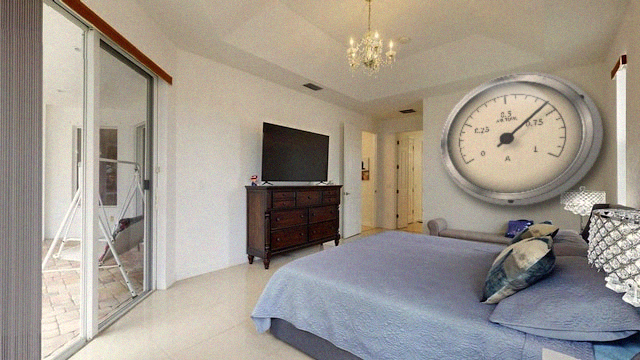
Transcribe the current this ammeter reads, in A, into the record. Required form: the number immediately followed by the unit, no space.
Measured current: 0.7A
